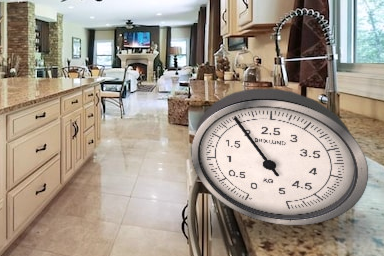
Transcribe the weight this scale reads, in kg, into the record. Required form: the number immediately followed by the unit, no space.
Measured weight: 2kg
